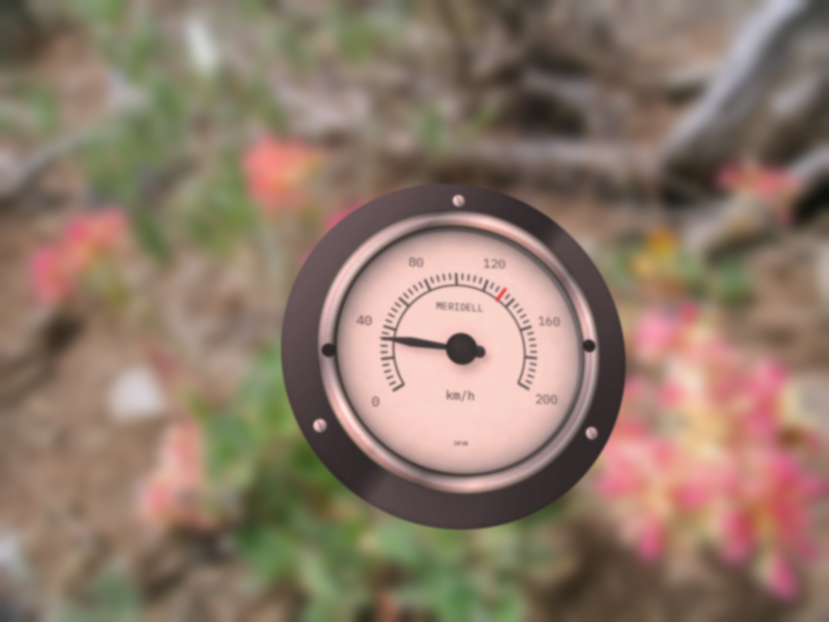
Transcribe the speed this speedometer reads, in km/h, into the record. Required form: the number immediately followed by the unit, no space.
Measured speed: 32km/h
